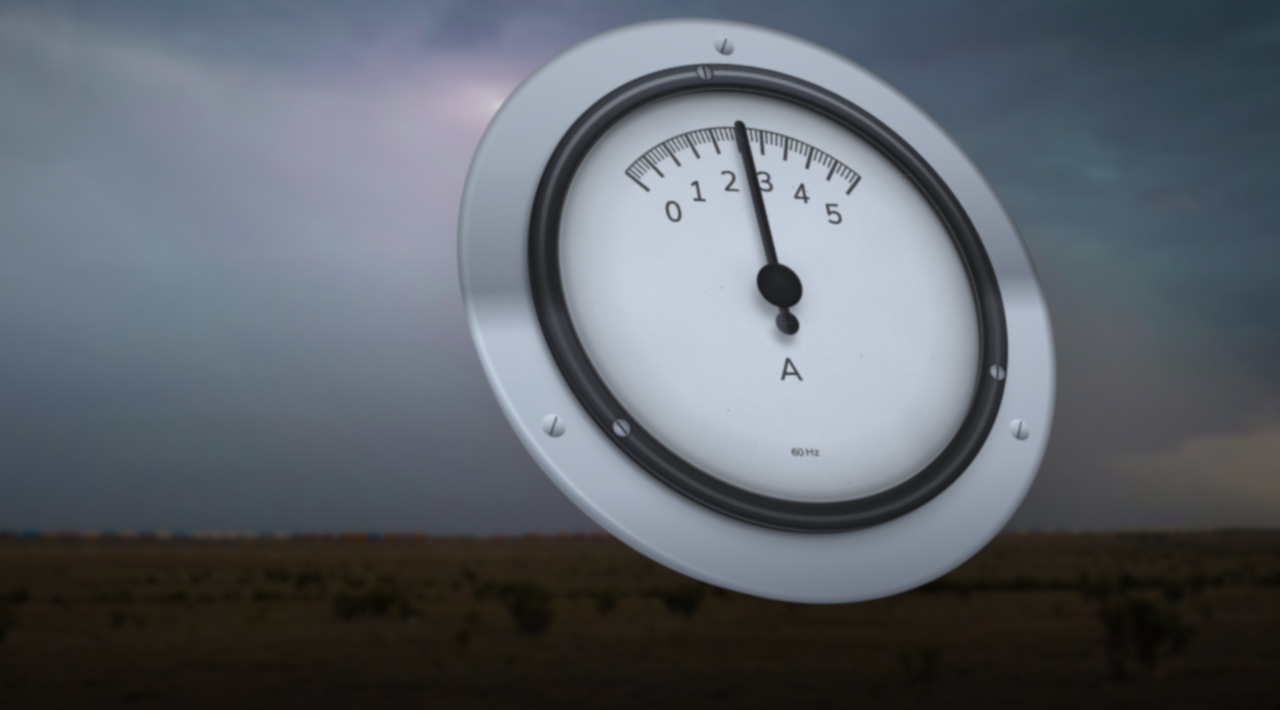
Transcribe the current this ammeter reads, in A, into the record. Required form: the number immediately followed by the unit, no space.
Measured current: 2.5A
